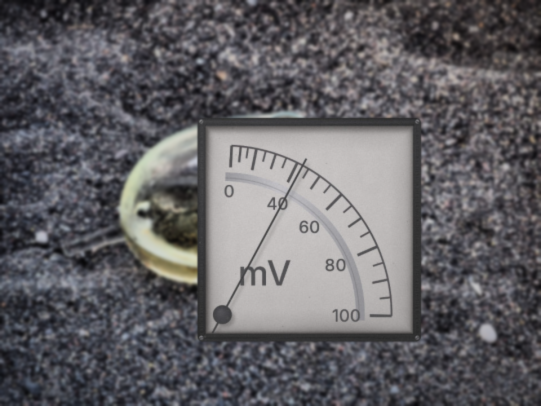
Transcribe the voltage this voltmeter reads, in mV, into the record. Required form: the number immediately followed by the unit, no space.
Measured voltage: 42.5mV
